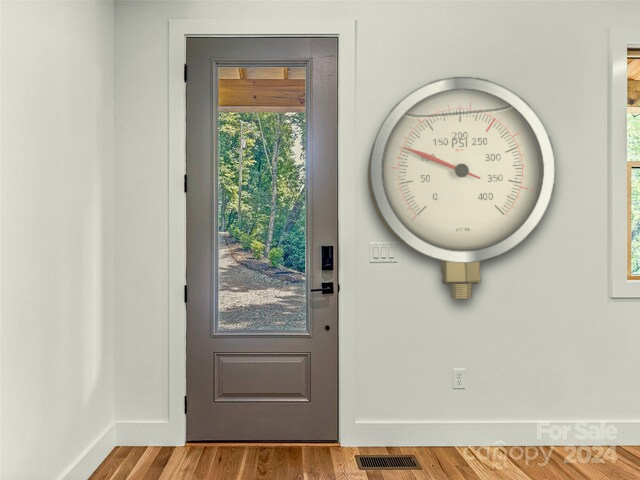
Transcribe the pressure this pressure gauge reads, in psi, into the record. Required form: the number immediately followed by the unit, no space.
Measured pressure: 100psi
